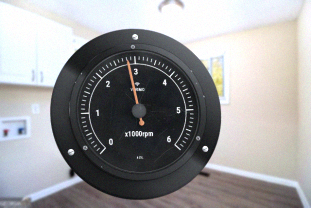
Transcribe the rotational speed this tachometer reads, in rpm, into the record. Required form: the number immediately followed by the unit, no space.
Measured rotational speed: 2800rpm
